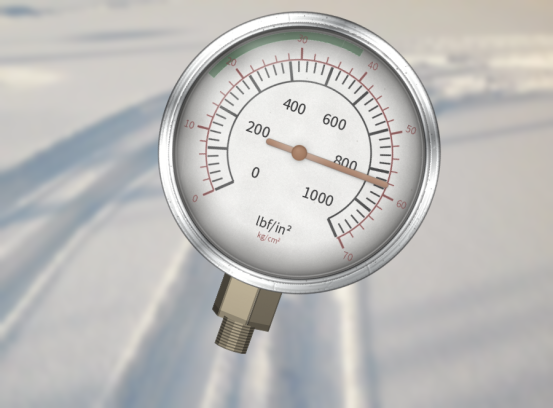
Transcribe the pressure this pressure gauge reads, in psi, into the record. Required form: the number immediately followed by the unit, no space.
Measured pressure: 830psi
